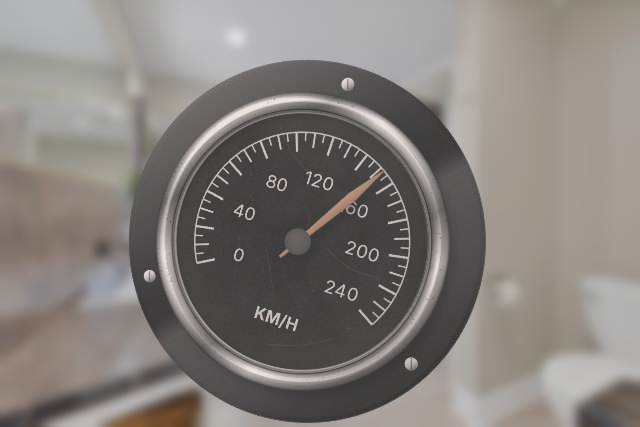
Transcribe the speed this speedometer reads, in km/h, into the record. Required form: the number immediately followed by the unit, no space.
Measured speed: 152.5km/h
